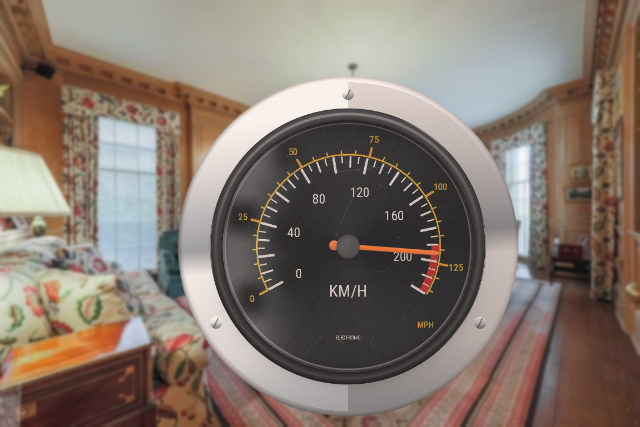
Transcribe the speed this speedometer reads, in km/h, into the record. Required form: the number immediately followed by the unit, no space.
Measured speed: 195km/h
